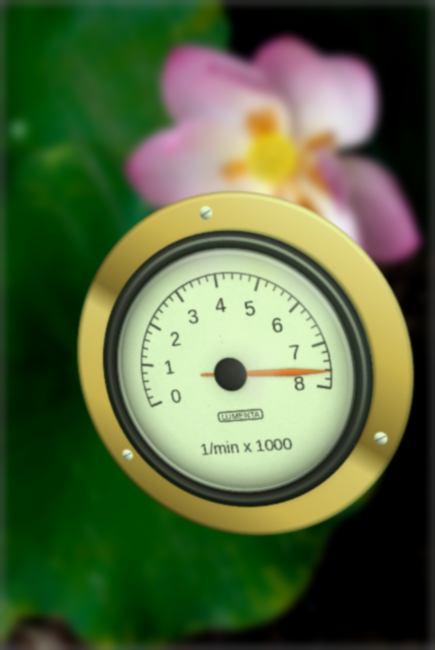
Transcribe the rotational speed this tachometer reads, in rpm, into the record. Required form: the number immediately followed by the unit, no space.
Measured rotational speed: 7600rpm
